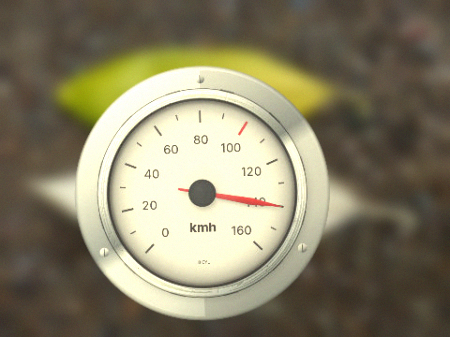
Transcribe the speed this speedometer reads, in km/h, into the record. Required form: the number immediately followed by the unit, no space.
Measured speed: 140km/h
